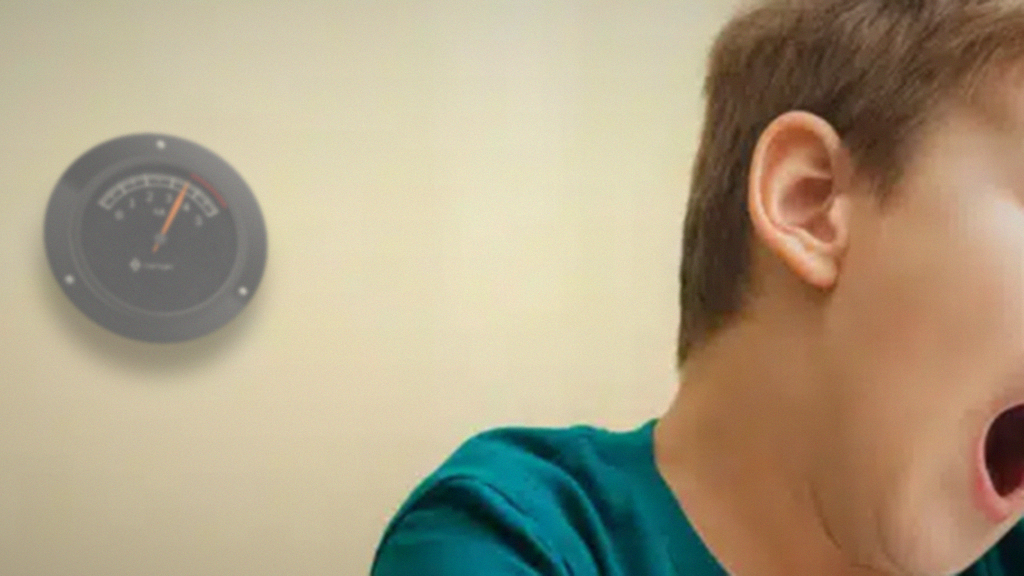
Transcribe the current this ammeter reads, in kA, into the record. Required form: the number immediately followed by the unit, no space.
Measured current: 3.5kA
